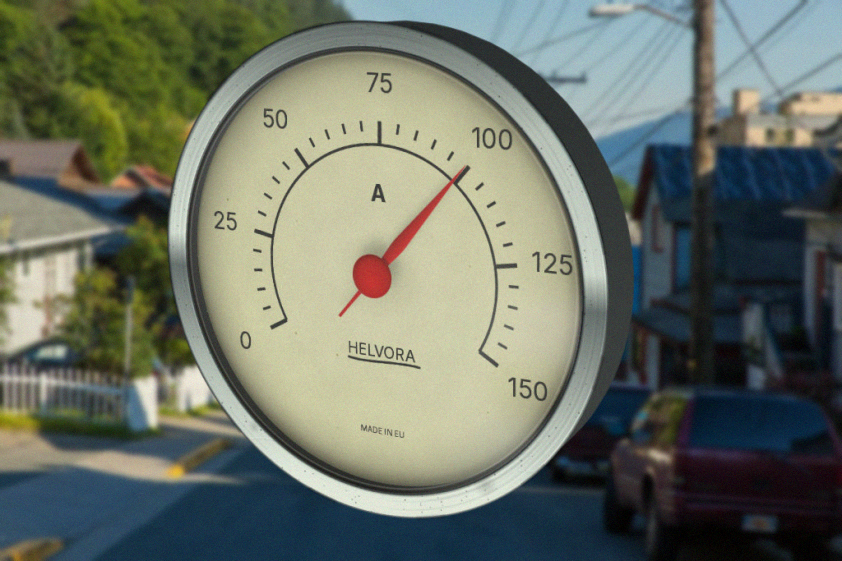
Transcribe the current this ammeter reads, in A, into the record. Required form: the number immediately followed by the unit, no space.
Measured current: 100A
